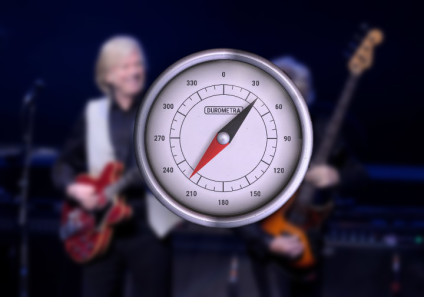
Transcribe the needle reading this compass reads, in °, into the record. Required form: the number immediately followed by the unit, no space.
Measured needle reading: 220°
